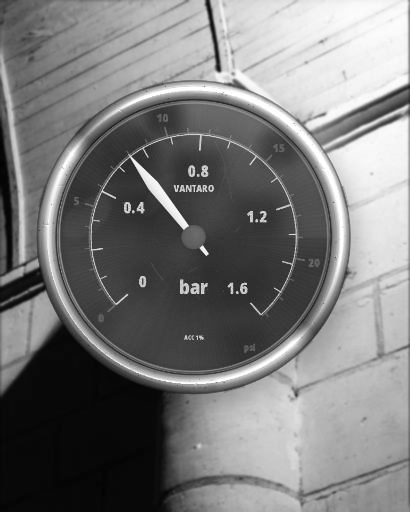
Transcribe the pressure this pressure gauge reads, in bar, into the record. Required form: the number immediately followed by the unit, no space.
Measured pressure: 0.55bar
